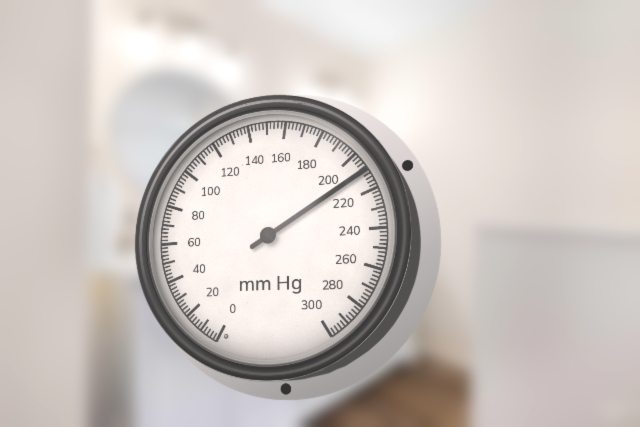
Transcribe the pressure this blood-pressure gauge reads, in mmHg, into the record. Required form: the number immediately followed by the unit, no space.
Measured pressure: 210mmHg
